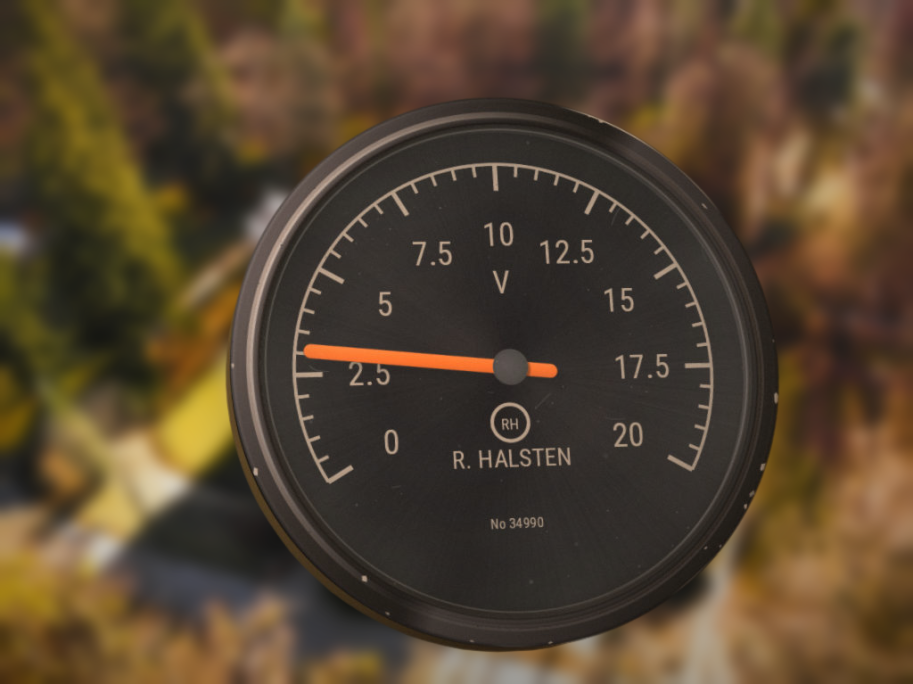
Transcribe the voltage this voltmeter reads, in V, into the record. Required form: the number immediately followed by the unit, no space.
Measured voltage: 3V
